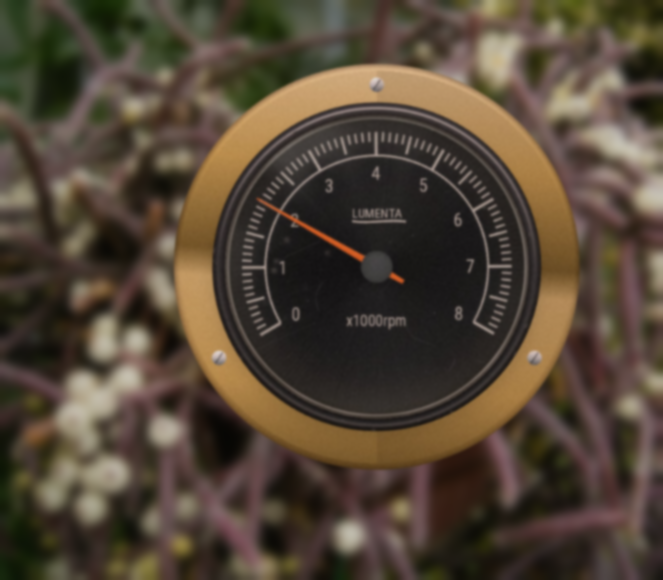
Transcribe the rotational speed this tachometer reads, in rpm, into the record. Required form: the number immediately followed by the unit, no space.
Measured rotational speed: 2000rpm
